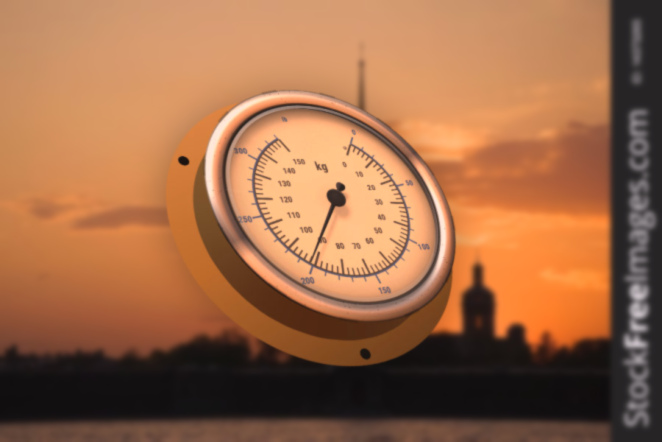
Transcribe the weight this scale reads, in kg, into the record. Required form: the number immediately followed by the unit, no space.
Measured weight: 92kg
